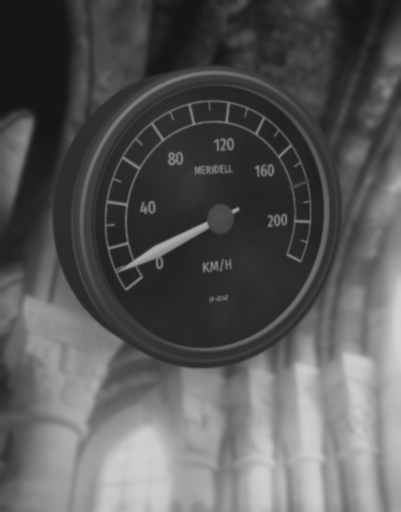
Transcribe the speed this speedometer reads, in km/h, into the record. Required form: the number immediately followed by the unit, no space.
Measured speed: 10km/h
